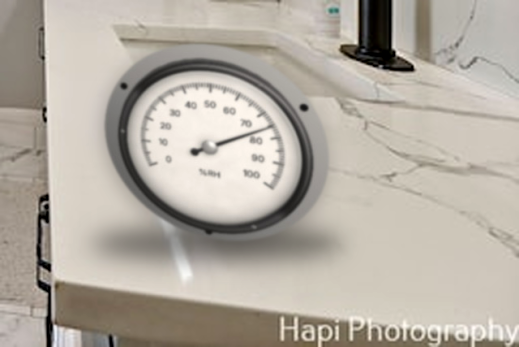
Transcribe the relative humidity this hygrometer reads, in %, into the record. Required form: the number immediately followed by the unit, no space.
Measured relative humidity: 75%
